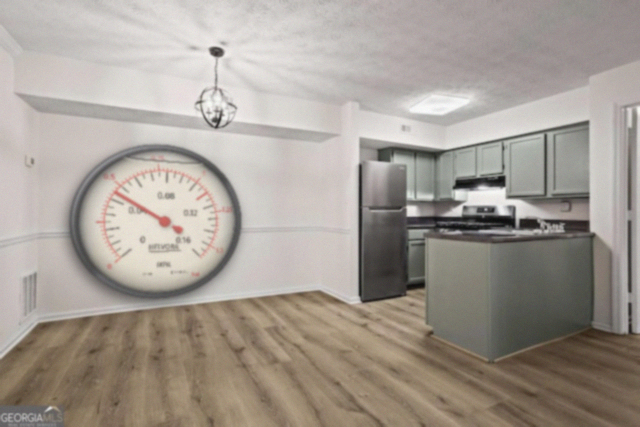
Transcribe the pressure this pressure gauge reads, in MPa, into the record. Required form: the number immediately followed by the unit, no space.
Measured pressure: 0.045MPa
